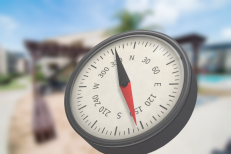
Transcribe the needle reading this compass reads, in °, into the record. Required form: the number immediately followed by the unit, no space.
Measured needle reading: 155°
